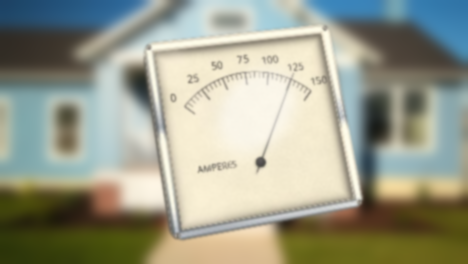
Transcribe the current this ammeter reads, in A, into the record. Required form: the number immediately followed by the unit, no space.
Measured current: 125A
